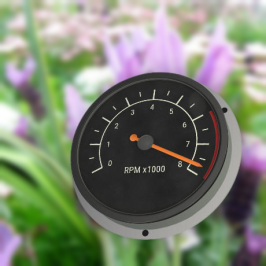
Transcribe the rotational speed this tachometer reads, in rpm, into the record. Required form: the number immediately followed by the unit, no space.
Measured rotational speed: 7750rpm
